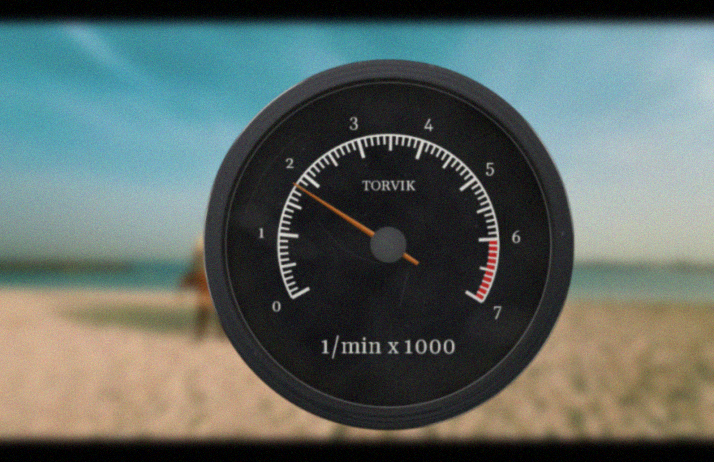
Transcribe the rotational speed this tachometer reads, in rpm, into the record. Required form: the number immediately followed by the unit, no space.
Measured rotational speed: 1800rpm
